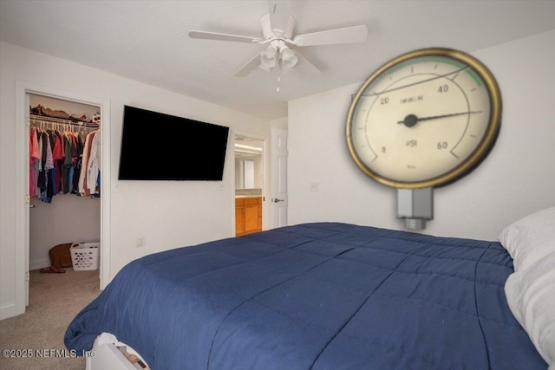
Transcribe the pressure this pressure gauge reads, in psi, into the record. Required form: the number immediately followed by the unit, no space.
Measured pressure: 50psi
